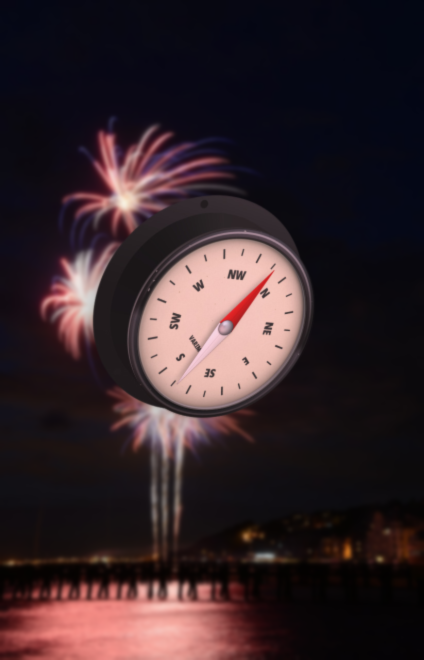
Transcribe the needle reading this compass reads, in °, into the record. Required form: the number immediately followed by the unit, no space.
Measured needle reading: 345°
